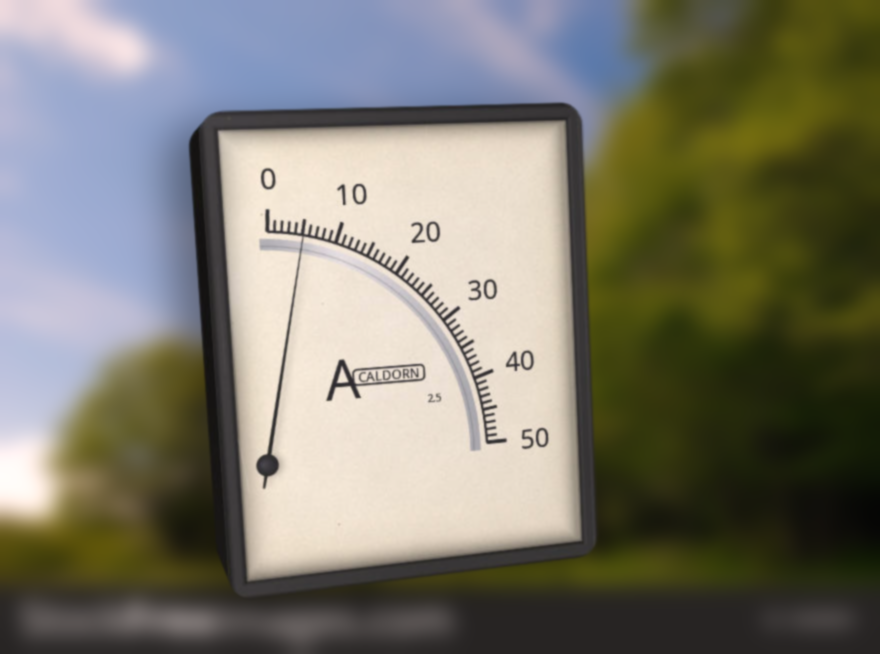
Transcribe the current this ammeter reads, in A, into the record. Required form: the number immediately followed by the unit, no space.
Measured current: 5A
